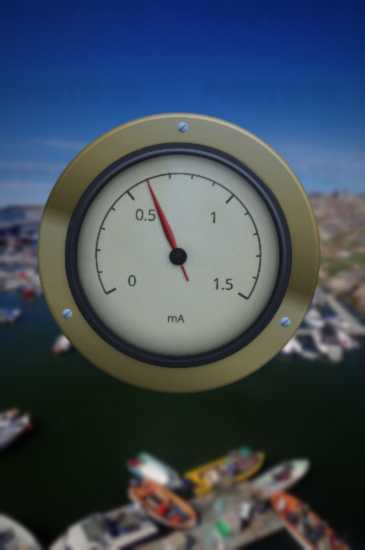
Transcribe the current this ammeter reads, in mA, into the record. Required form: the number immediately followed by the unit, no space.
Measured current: 0.6mA
